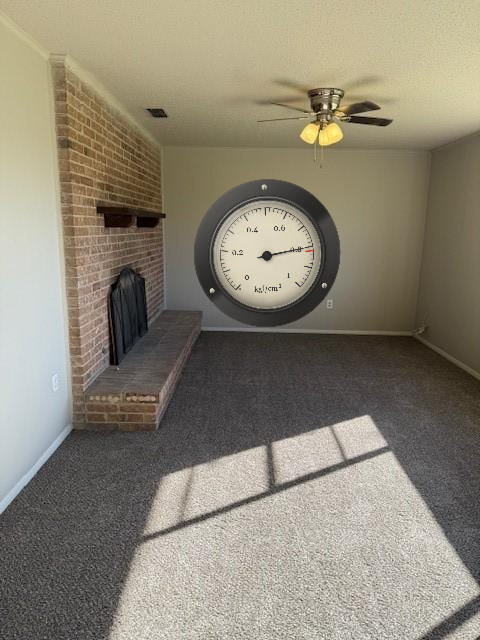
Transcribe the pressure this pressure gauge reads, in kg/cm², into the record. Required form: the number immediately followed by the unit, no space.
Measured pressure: 0.8kg/cm²
